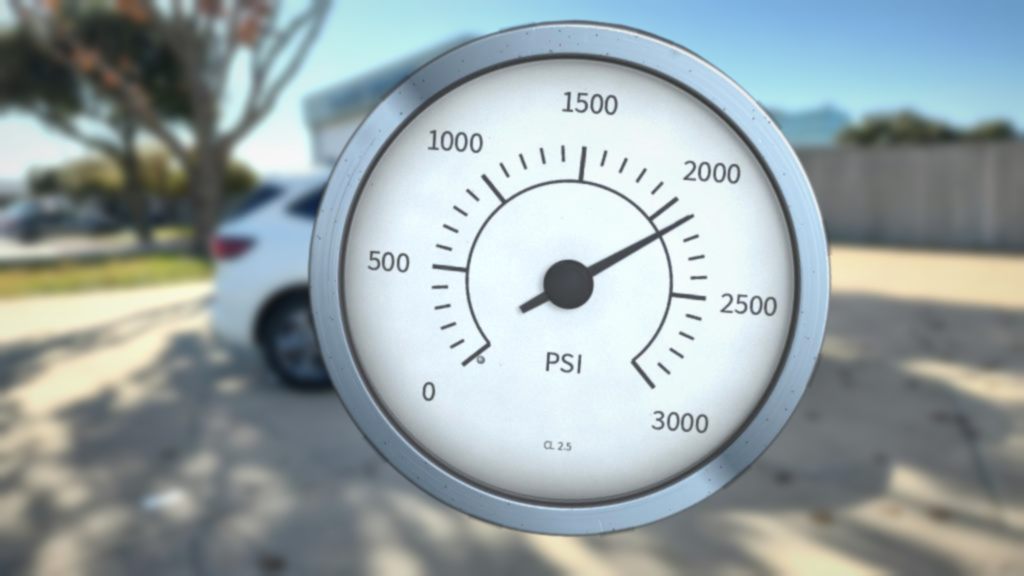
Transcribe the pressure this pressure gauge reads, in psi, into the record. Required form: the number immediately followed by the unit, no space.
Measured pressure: 2100psi
